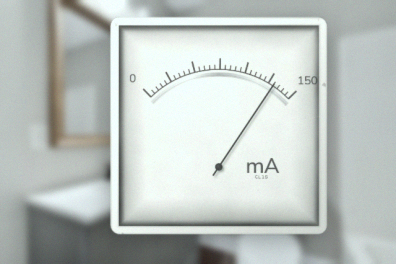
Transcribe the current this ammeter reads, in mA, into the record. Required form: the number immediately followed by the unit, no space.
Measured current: 130mA
